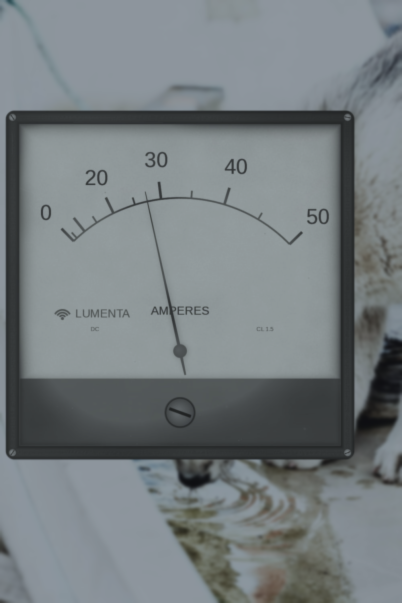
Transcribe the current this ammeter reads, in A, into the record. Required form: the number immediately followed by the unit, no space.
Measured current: 27.5A
